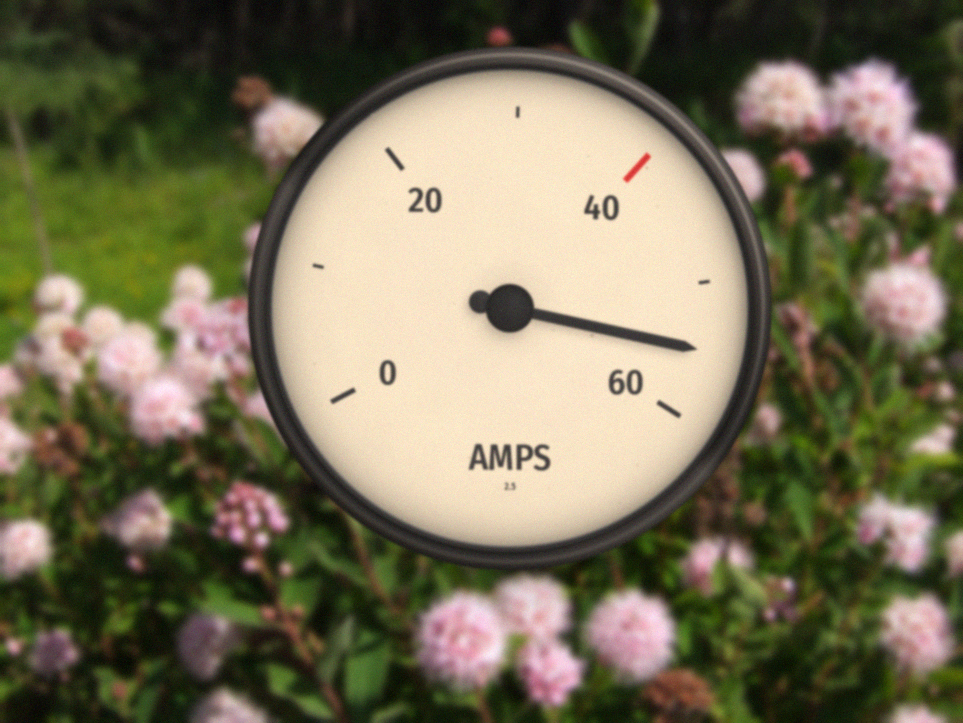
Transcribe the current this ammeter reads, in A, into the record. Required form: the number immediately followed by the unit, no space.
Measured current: 55A
